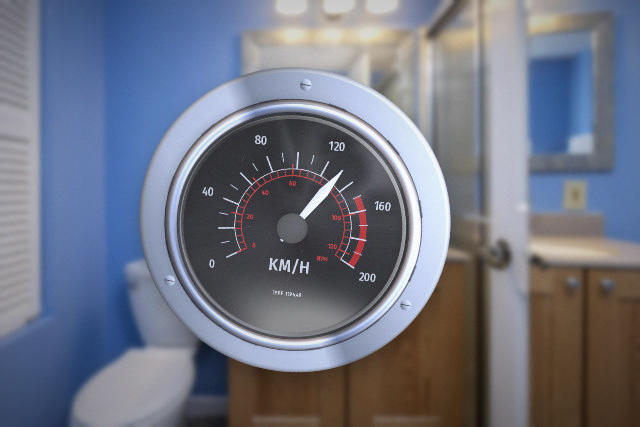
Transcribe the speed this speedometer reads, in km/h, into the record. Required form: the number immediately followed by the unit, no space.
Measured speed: 130km/h
